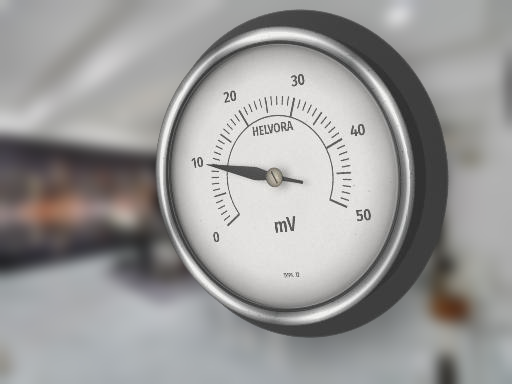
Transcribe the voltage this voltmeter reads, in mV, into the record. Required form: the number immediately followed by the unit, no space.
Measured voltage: 10mV
